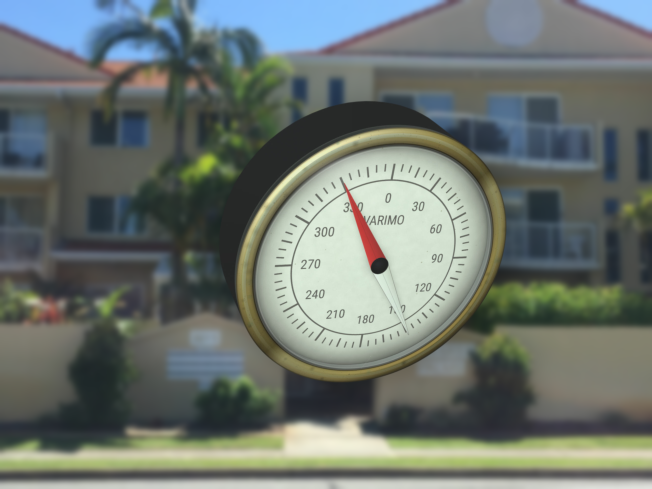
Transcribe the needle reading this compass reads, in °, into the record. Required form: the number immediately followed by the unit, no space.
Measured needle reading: 330°
